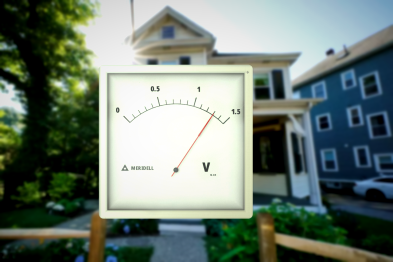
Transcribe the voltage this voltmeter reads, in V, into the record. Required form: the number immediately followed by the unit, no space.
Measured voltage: 1.3V
